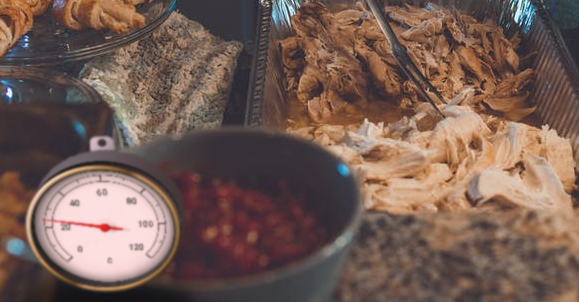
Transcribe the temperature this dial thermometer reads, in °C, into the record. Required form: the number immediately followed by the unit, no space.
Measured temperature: 25°C
